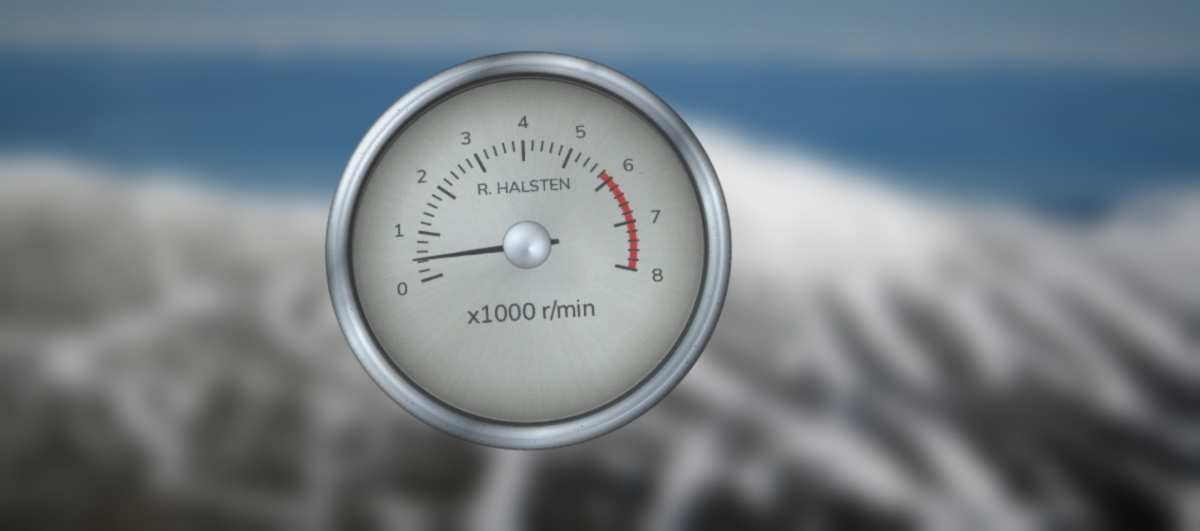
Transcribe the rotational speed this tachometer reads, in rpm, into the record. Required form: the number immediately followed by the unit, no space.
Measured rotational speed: 400rpm
